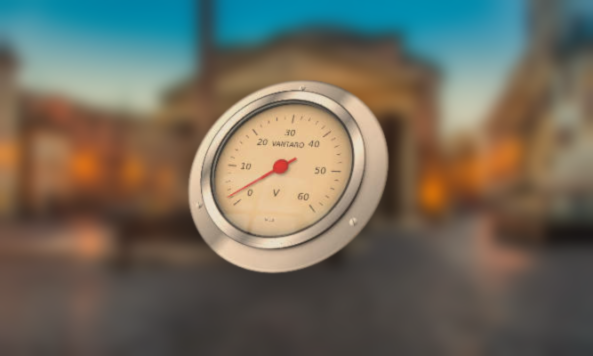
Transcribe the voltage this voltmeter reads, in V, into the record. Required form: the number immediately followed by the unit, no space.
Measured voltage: 2V
